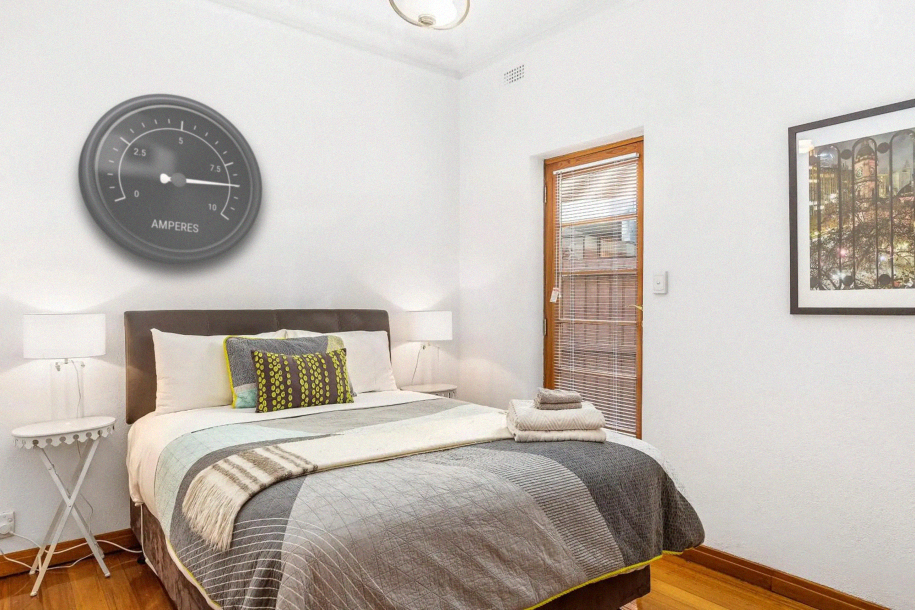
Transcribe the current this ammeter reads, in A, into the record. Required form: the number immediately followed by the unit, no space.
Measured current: 8.5A
